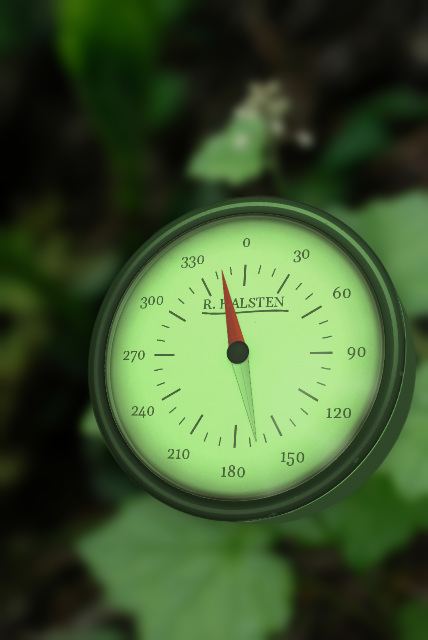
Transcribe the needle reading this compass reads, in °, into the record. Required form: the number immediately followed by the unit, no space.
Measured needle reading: 345°
